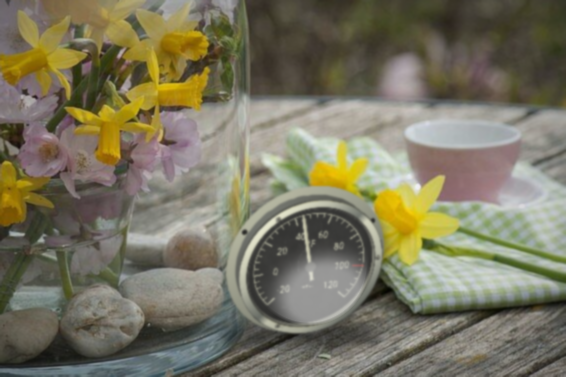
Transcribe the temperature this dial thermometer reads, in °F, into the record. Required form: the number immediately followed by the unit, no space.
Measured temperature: 44°F
